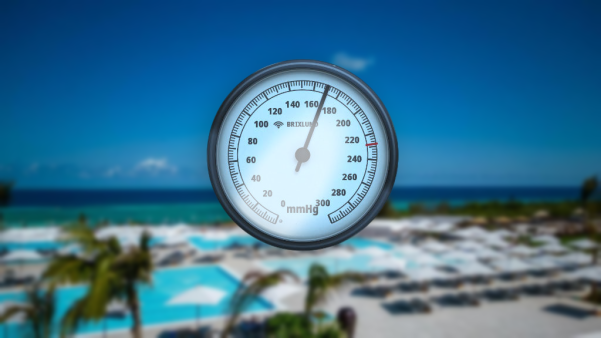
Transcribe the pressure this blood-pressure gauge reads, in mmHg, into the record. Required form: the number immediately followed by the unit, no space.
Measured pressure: 170mmHg
